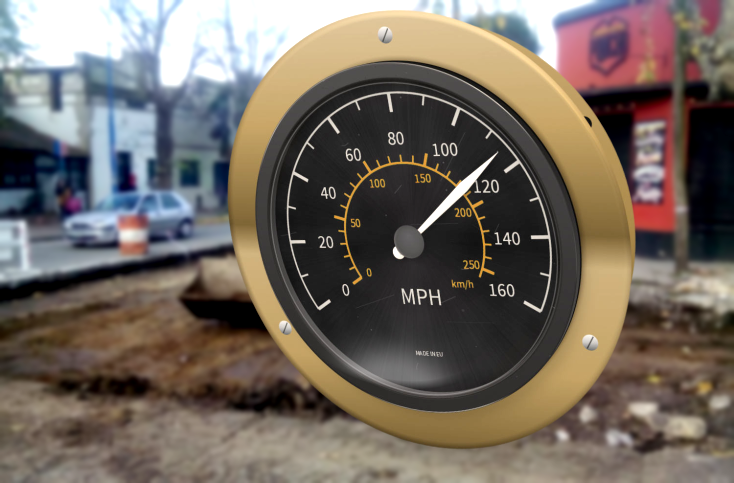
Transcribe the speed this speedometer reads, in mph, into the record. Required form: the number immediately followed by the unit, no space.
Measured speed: 115mph
